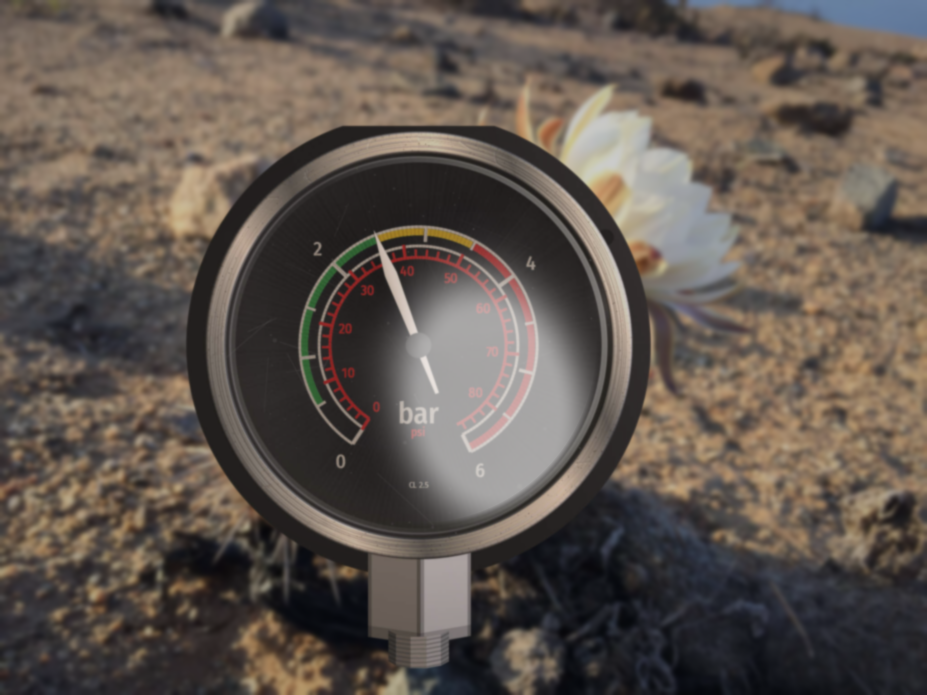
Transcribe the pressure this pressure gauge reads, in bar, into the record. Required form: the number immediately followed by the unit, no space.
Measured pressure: 2.5bar
